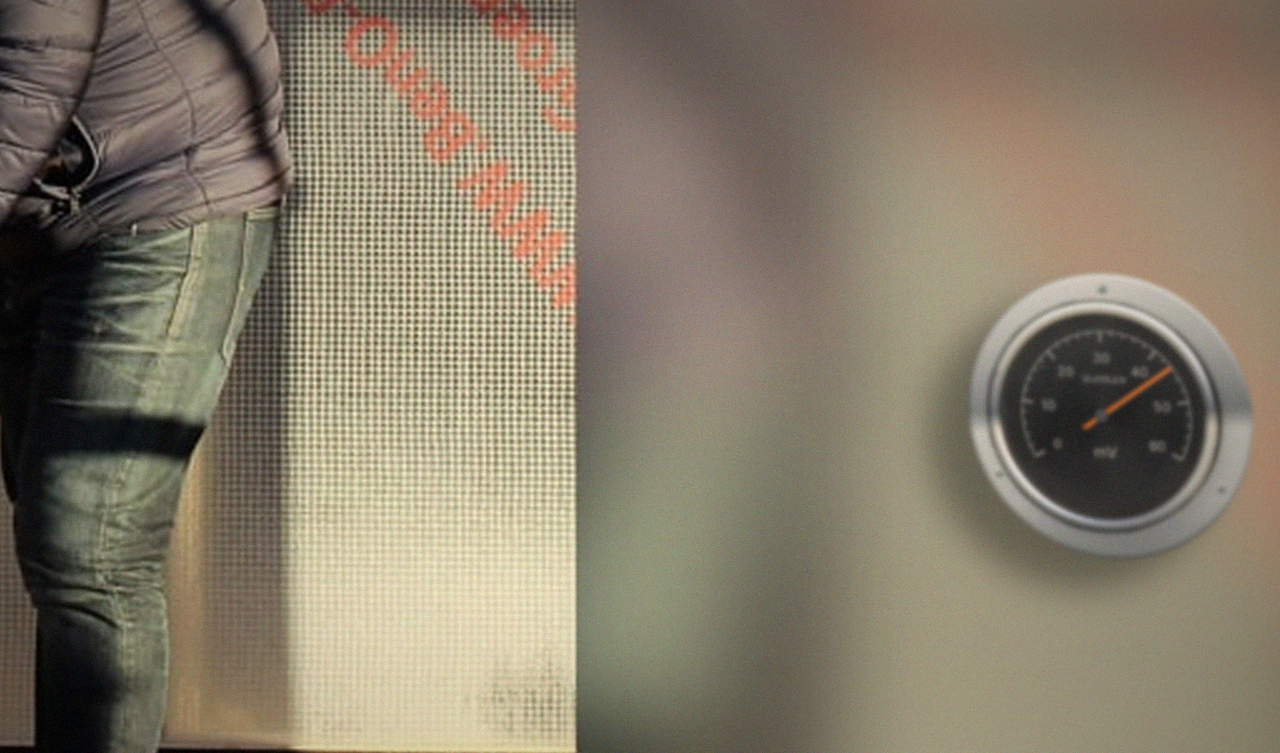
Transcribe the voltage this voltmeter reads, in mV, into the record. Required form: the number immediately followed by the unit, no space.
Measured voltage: 44mV
